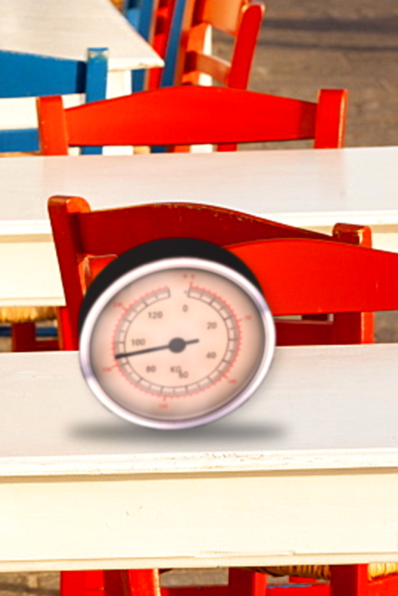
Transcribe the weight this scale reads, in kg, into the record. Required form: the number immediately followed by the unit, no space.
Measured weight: 95kg
